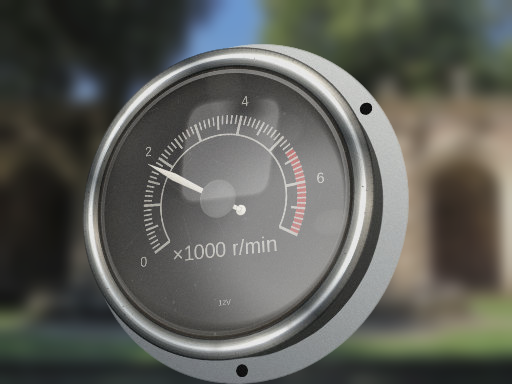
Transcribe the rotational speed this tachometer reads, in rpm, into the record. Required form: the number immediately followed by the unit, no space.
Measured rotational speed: 1800rpm
